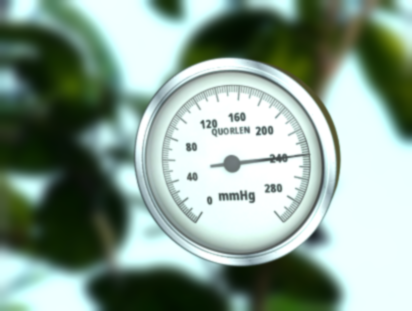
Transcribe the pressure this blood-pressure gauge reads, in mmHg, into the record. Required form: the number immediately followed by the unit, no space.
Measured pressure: 240mmHg
